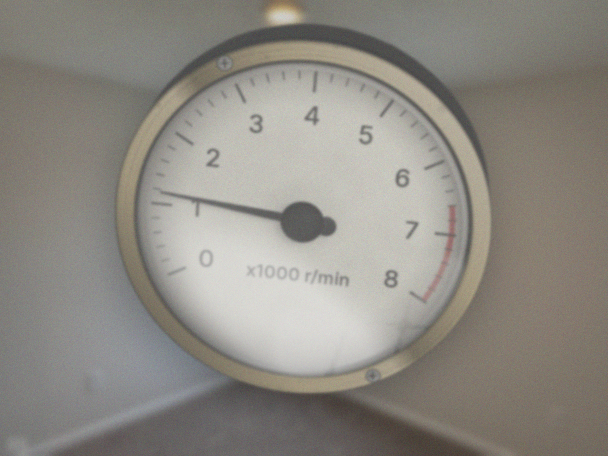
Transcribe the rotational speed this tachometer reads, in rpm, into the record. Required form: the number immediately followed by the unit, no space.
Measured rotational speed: 1200rpm
